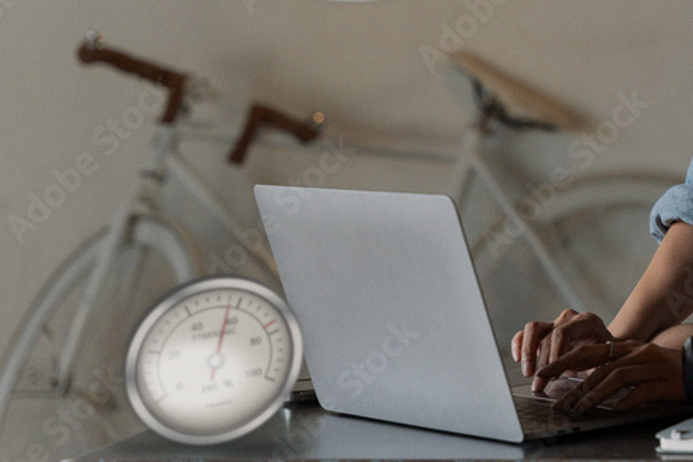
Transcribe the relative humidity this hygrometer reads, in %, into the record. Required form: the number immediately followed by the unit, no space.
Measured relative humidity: 56%
